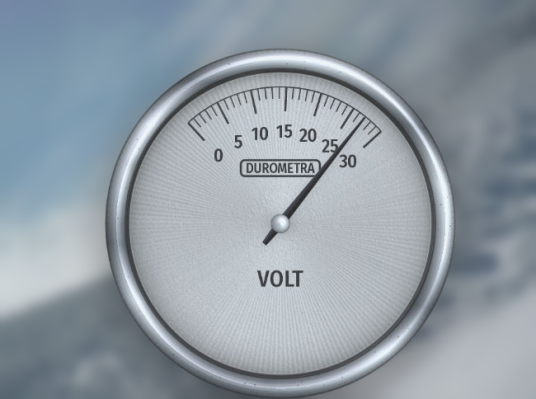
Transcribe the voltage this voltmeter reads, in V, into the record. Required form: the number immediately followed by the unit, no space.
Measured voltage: 27V
